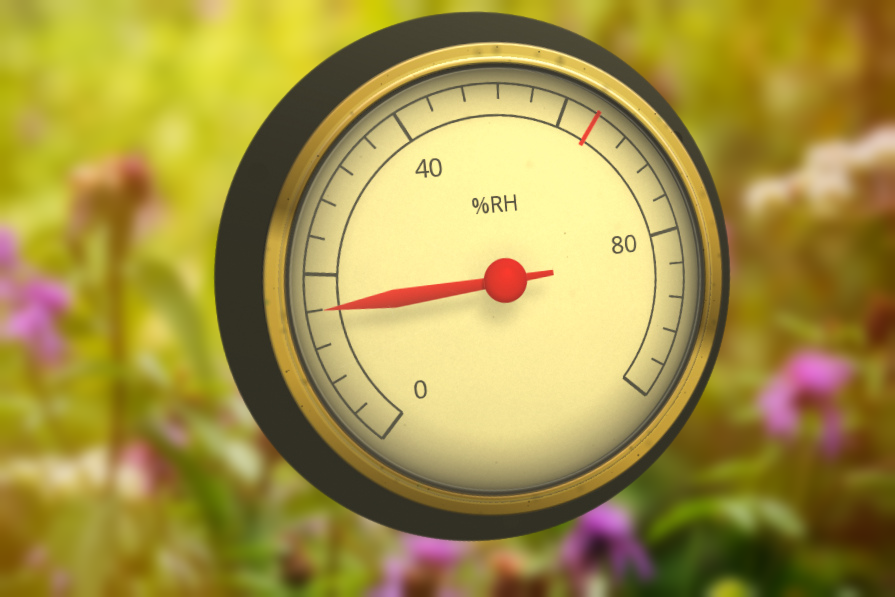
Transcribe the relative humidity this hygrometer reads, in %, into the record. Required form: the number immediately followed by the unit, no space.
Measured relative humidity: 16%
